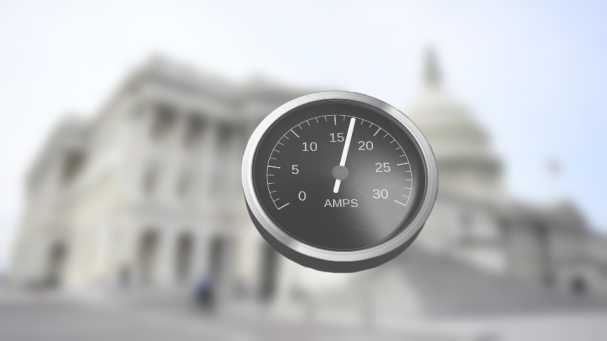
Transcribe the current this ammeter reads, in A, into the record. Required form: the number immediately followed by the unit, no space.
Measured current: 17A
